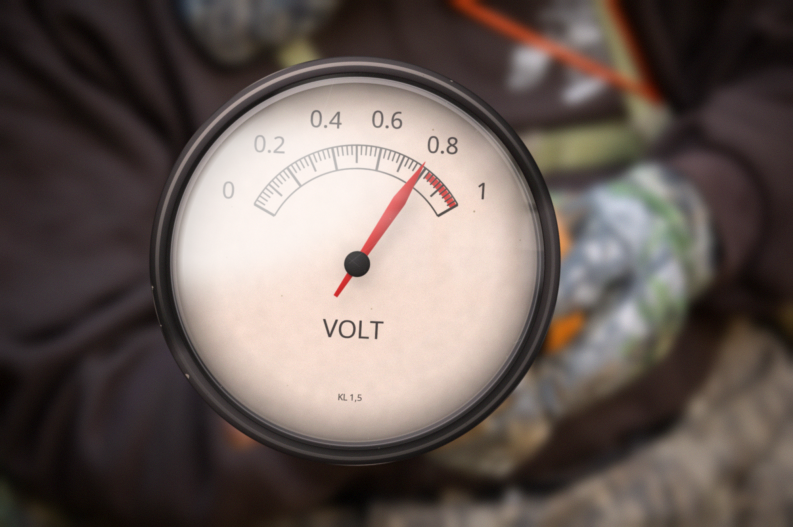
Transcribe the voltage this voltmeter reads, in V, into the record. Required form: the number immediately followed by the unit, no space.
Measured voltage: 0.78V
